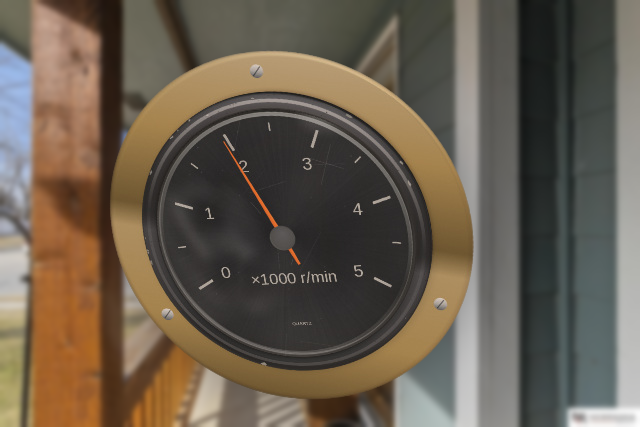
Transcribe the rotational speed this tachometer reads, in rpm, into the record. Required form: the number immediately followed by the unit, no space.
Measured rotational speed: 2000rpm
